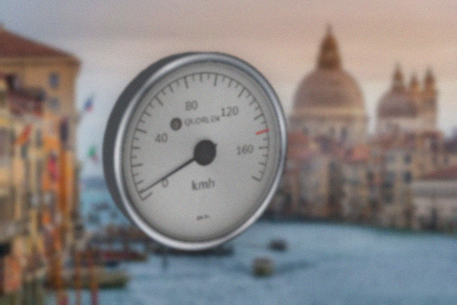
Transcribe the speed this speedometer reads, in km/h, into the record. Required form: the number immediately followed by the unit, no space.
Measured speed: 5km/h
